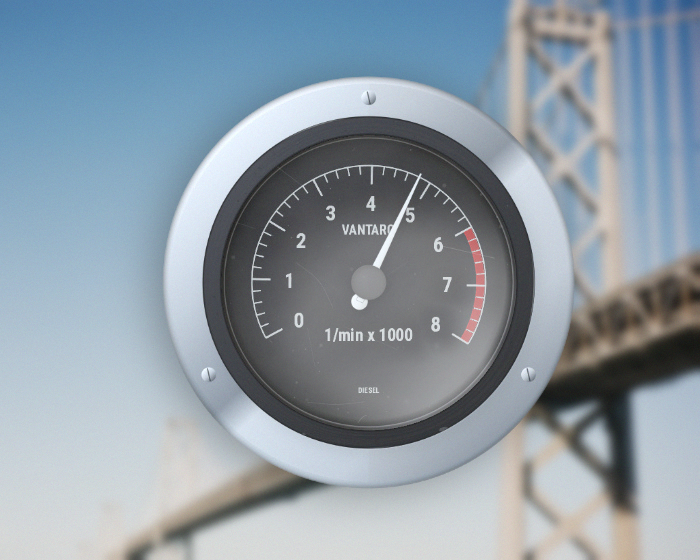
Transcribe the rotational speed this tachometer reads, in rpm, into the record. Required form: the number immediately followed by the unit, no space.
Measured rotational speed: 4800rpm
